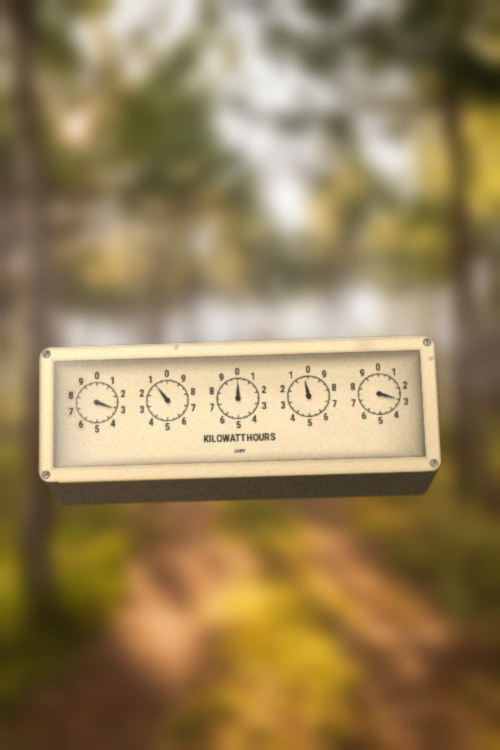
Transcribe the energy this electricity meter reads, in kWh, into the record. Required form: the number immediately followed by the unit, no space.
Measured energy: 31003kWh
